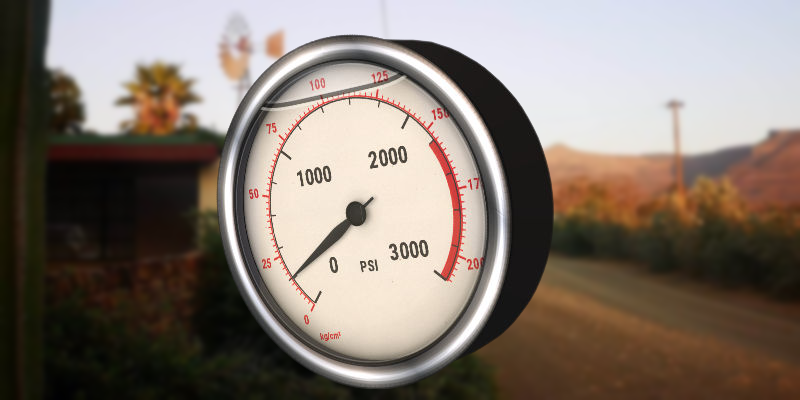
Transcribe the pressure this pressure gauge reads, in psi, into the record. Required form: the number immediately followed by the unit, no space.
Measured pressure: 200psi
